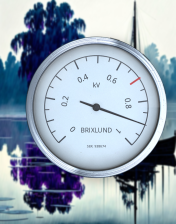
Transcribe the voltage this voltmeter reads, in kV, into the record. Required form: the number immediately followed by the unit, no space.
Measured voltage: 0.9kV
